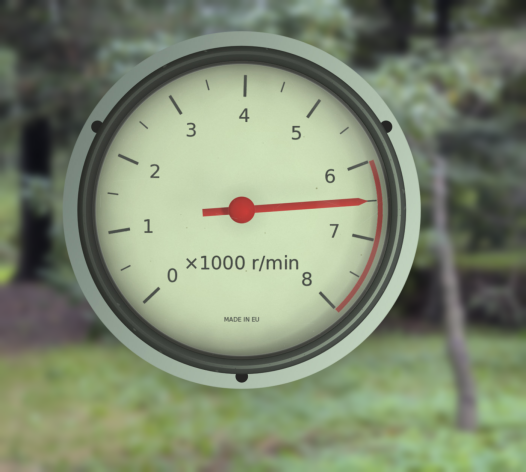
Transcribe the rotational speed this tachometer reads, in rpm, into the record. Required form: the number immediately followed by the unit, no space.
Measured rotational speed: 6500rpm
